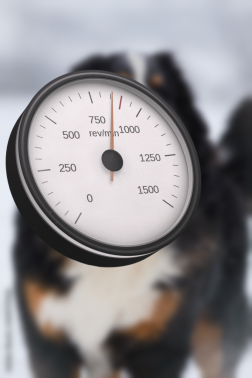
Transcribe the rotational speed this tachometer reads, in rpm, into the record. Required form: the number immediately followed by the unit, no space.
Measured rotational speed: 850rpm
